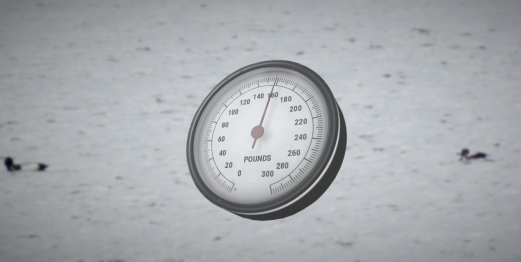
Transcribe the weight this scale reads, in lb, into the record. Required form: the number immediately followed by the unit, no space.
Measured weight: 160lb
